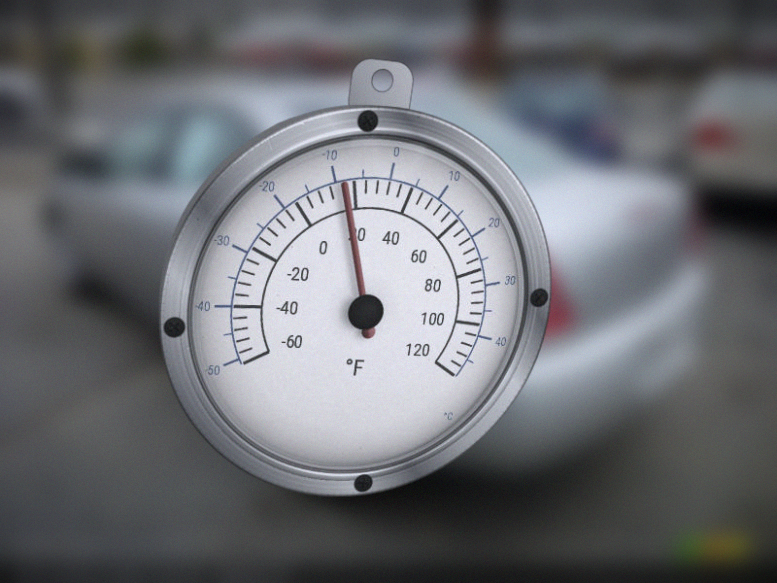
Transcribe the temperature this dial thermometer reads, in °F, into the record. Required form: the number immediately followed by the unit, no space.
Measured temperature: 16°F
